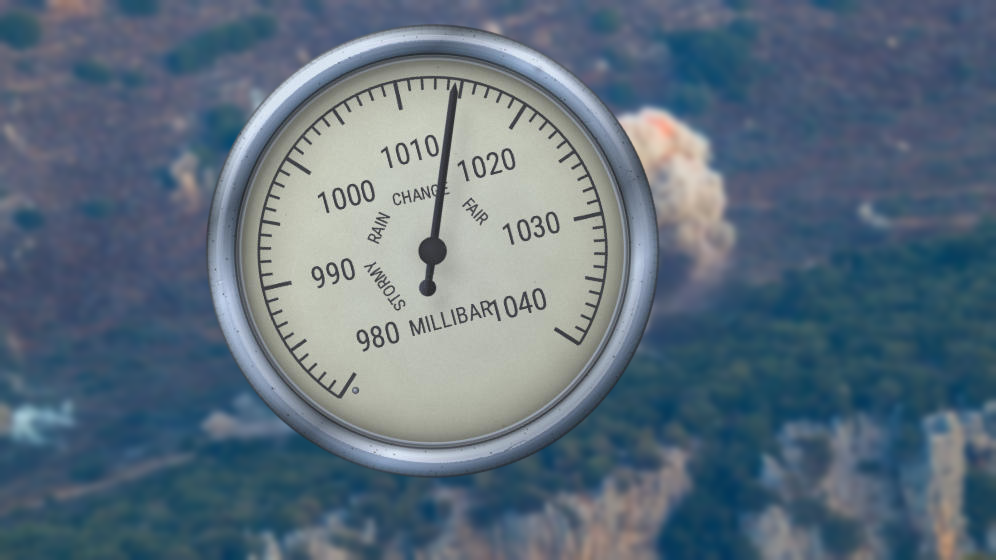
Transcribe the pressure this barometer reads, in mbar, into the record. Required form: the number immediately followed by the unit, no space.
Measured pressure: 1014.5mbar
